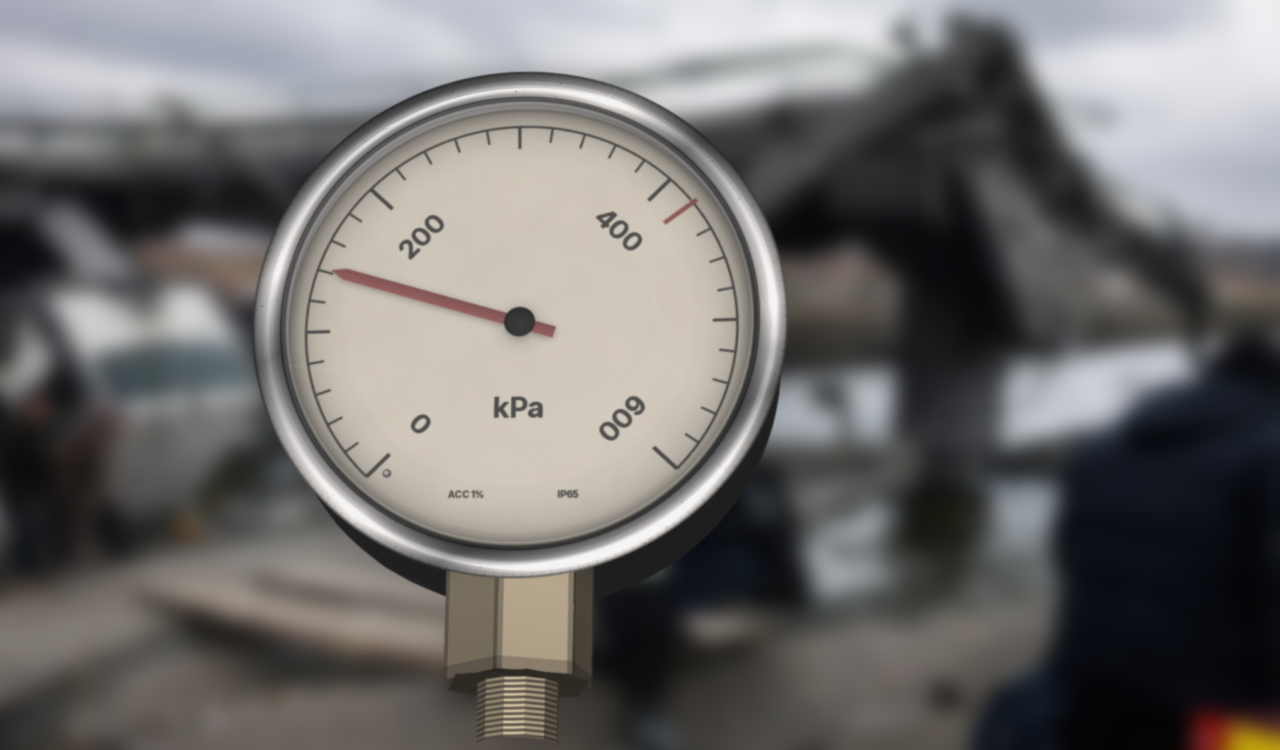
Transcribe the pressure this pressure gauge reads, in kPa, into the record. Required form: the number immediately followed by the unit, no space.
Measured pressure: 140kPa
